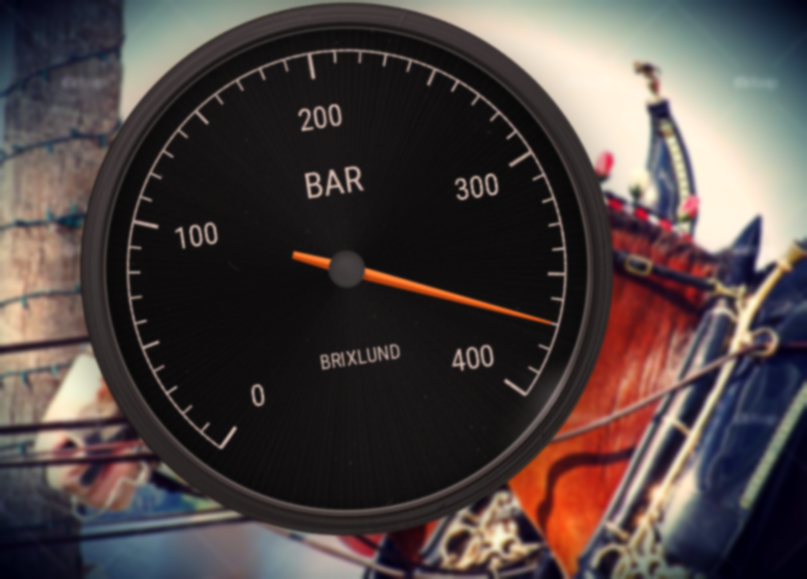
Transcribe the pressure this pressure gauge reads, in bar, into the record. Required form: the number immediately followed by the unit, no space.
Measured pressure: 370bar
